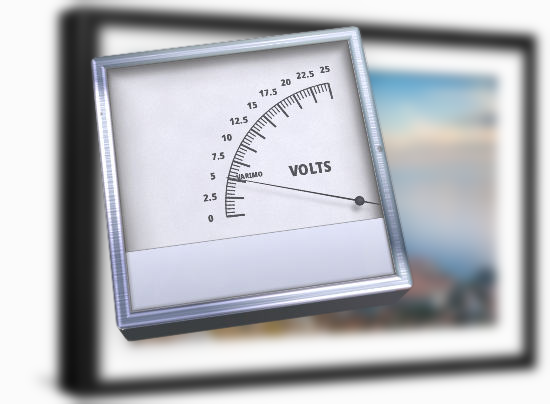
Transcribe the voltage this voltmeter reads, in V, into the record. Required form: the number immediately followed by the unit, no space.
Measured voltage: 5V
